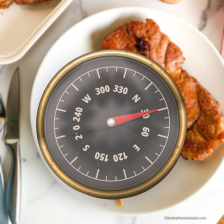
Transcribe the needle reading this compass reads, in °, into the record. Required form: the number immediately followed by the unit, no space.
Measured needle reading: 30°
